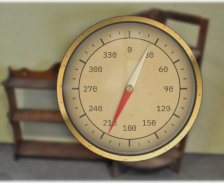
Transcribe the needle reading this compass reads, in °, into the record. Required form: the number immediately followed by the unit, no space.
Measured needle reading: 205°
